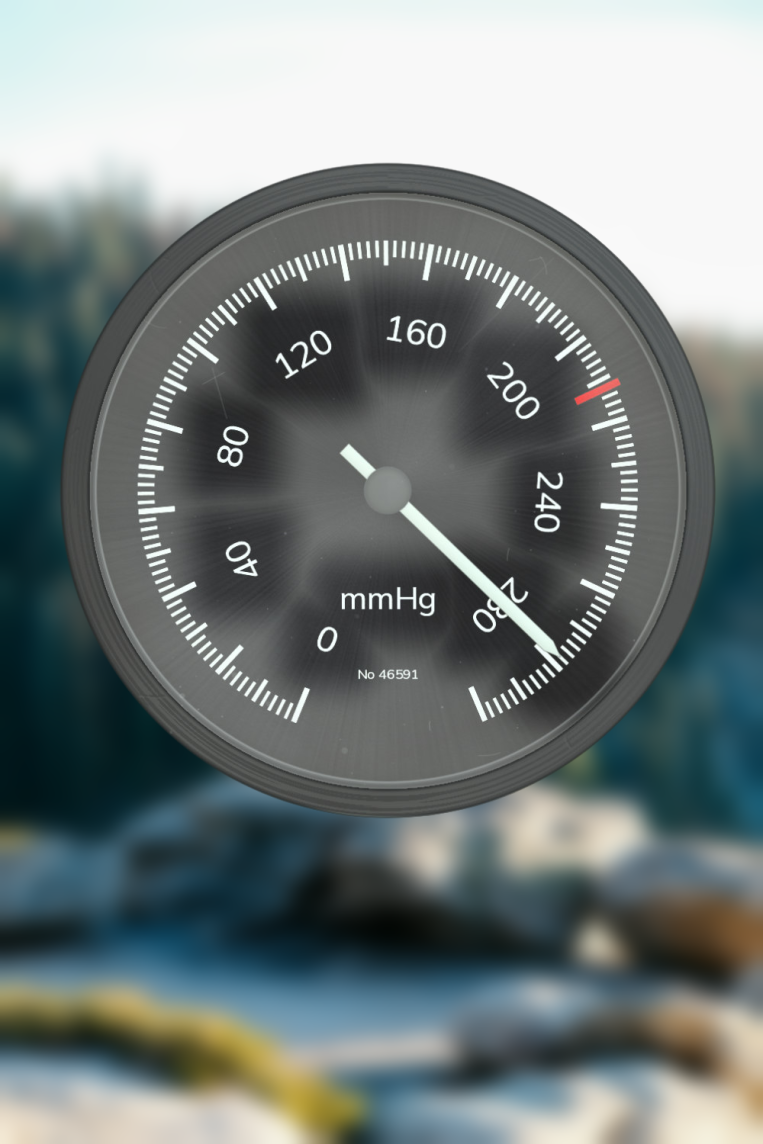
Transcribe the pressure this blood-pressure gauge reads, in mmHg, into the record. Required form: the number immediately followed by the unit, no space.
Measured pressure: 278mmHg
